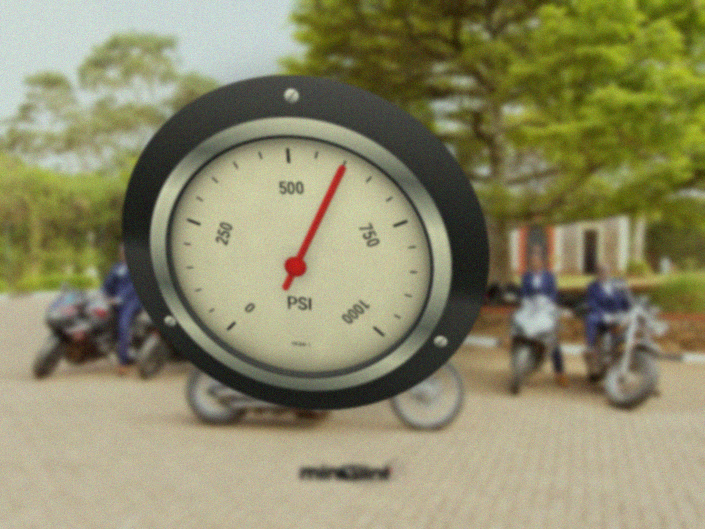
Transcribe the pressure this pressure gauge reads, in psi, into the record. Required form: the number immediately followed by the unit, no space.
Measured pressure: 600psi
